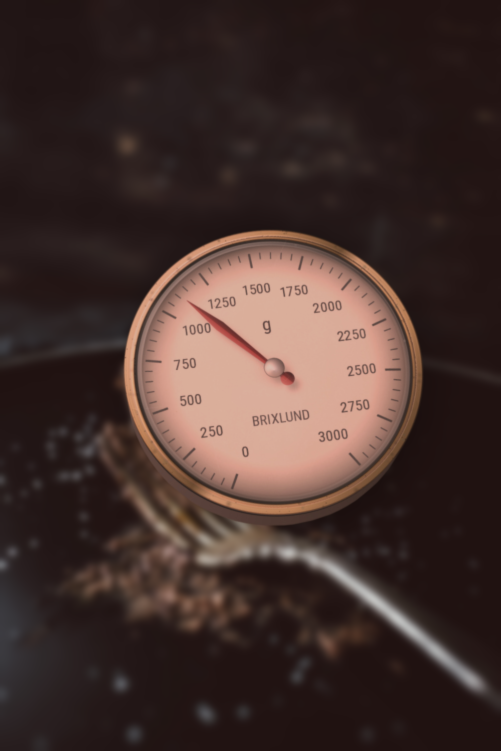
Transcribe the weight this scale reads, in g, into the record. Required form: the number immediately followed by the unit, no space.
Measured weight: 1100g
